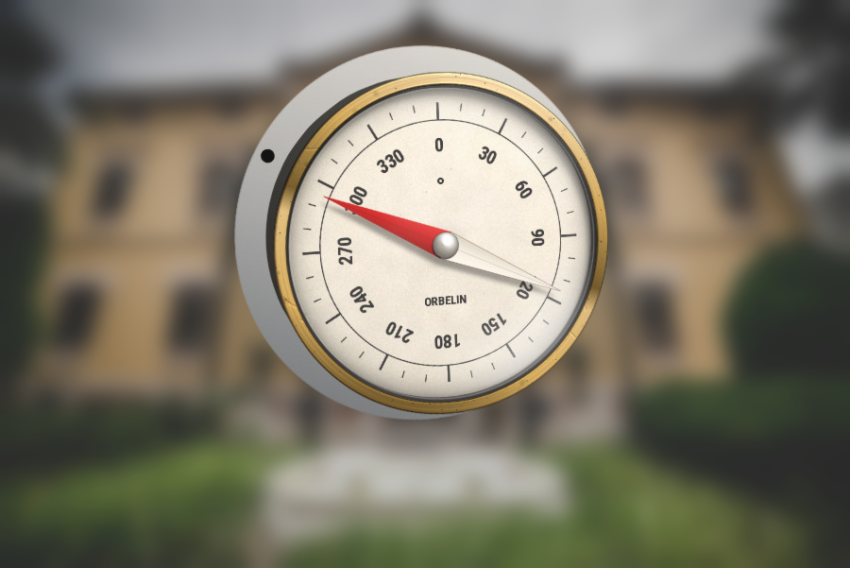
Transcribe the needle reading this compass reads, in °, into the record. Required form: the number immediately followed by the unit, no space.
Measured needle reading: 295°
